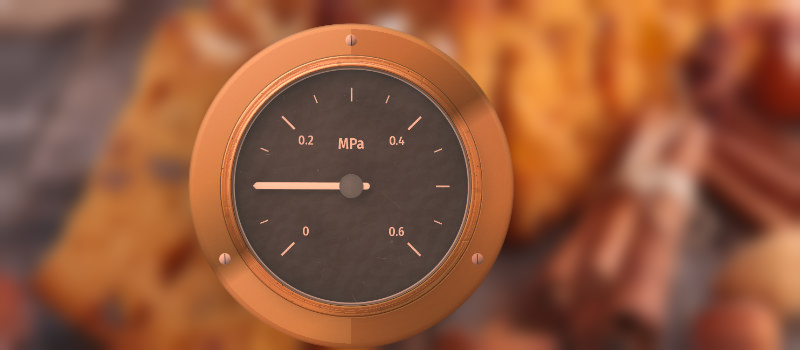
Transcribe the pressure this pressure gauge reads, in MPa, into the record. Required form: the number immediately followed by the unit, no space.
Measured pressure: 0.1MPa
